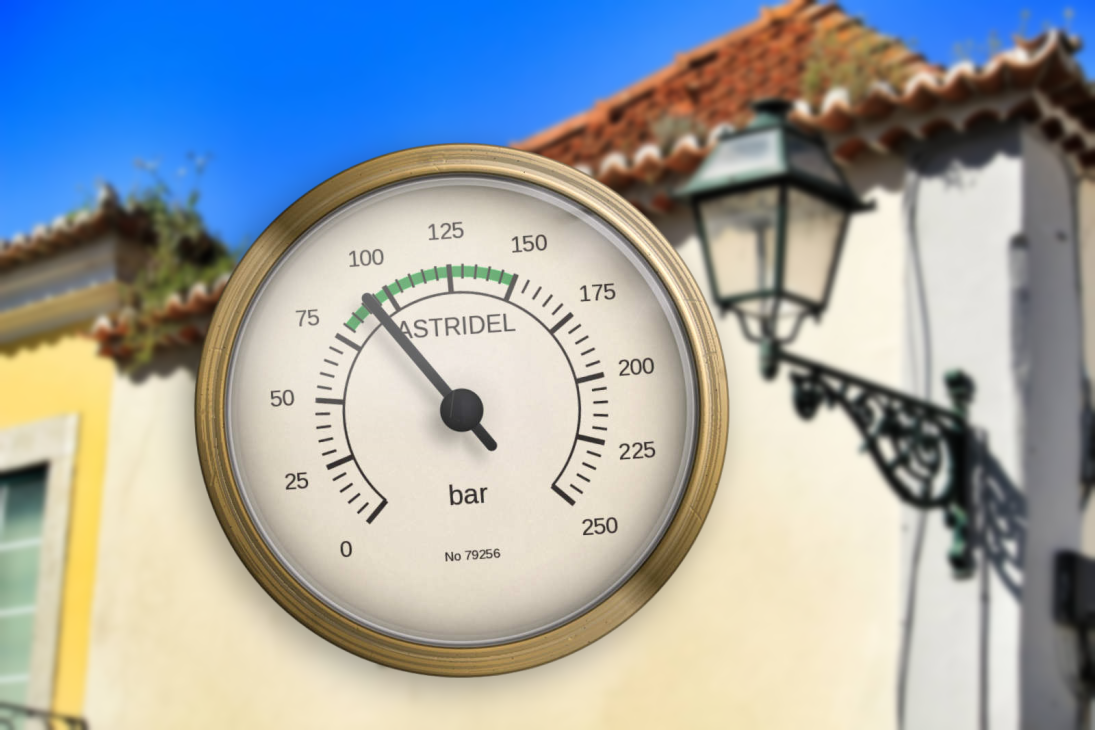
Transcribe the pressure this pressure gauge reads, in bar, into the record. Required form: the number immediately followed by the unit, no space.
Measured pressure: 92.5bar
